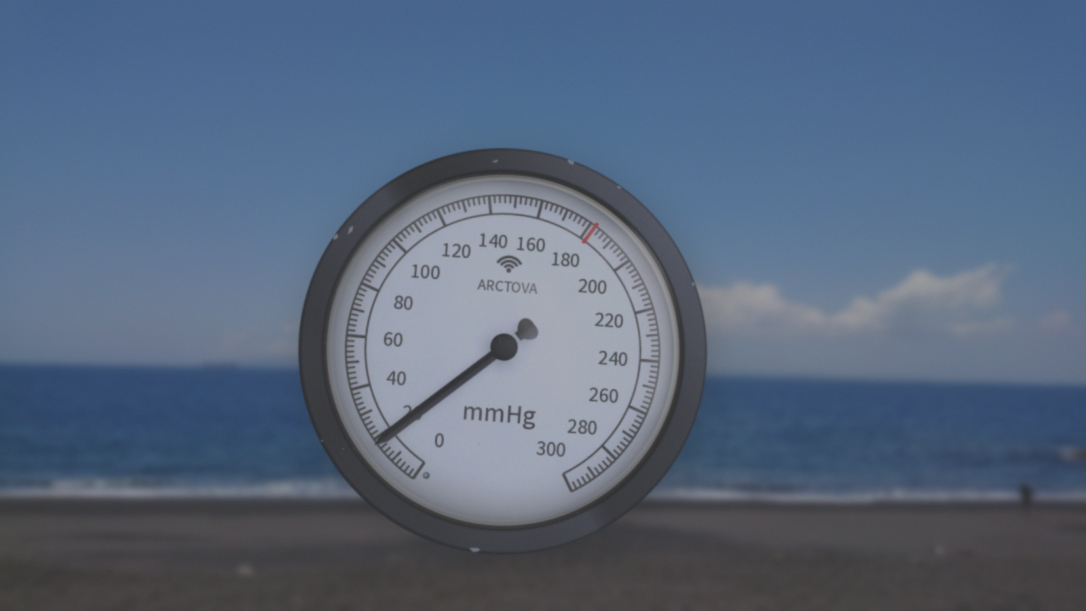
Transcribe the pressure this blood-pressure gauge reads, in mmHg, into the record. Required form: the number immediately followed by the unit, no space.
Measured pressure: 18mmHg
